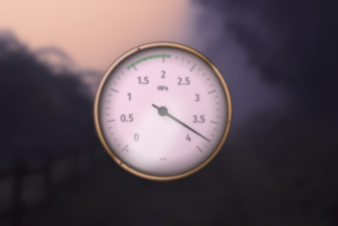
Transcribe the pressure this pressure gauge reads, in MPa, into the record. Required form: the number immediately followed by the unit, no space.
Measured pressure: 3.8MPa
